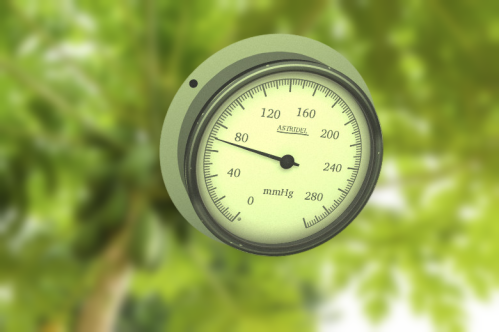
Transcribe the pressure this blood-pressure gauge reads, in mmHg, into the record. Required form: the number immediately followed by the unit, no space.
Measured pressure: 70mmHg
